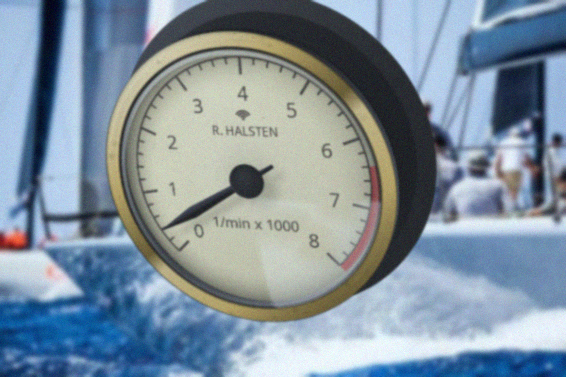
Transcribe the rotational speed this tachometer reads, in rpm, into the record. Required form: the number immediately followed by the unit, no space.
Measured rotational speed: 400rpm
